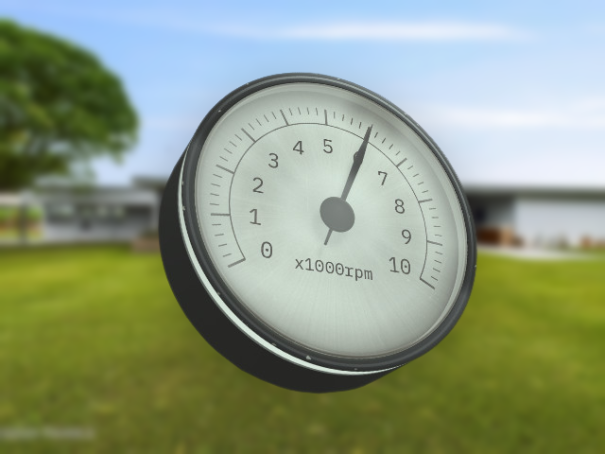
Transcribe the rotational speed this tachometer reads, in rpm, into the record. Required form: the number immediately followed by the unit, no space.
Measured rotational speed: 6000rpm
